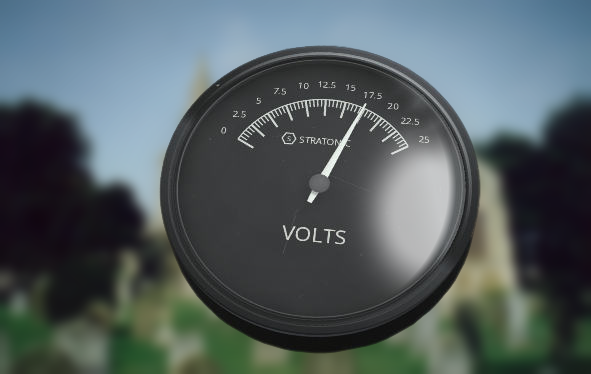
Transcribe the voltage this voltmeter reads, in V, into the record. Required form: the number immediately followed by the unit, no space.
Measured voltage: 17.5V
